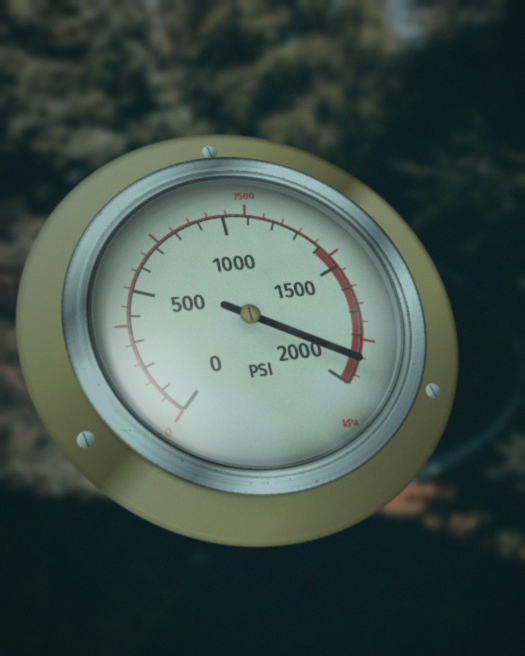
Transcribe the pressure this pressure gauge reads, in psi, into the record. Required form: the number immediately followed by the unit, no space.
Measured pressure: 1900psi
